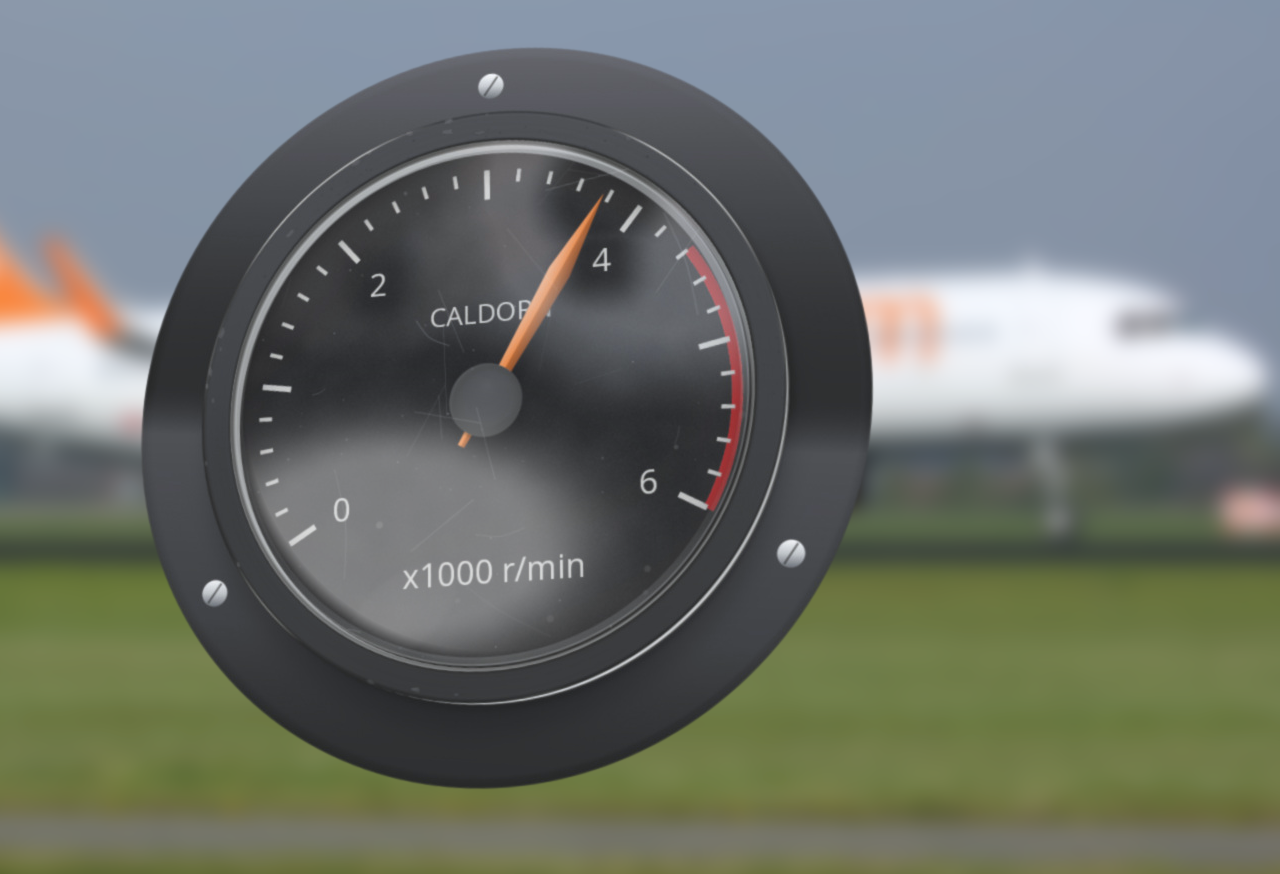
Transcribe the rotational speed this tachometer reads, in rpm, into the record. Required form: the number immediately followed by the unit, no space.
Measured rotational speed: 3800rpm
